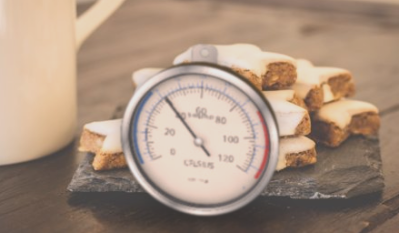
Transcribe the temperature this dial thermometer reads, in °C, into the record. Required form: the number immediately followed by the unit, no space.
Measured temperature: 40°C
